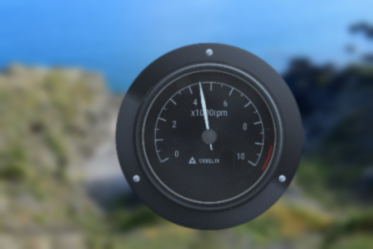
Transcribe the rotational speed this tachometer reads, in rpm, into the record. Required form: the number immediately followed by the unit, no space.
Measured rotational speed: 4500rpm
